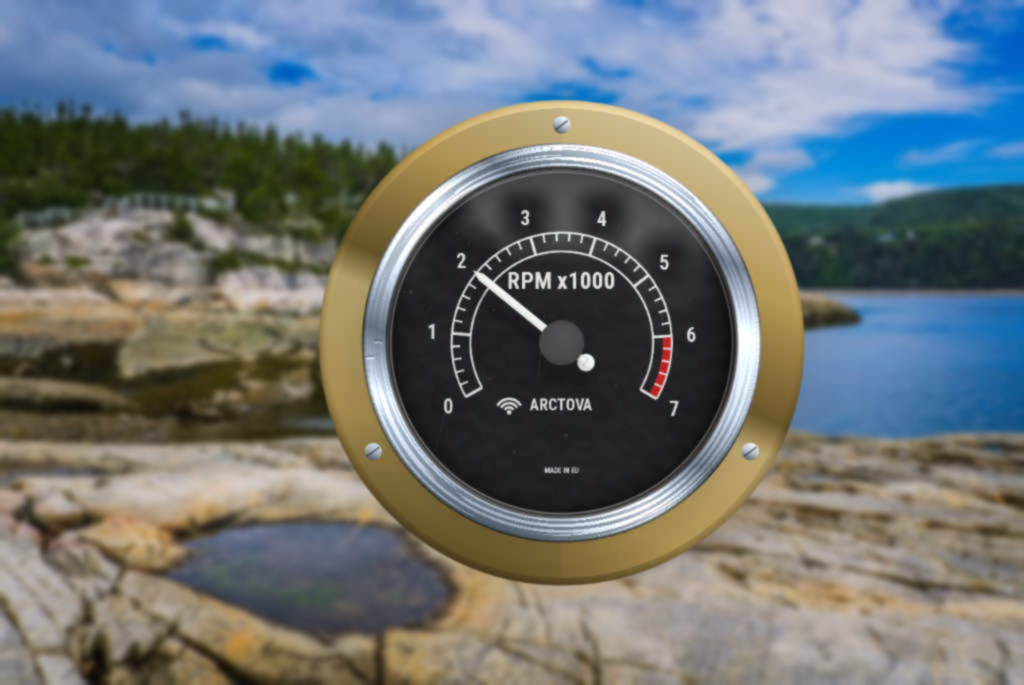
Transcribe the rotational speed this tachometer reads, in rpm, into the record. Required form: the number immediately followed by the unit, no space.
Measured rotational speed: 2000rpm
